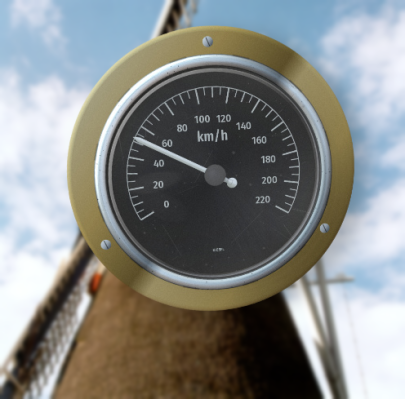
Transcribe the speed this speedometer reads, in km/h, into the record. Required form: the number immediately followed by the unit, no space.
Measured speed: 52.5km/h
